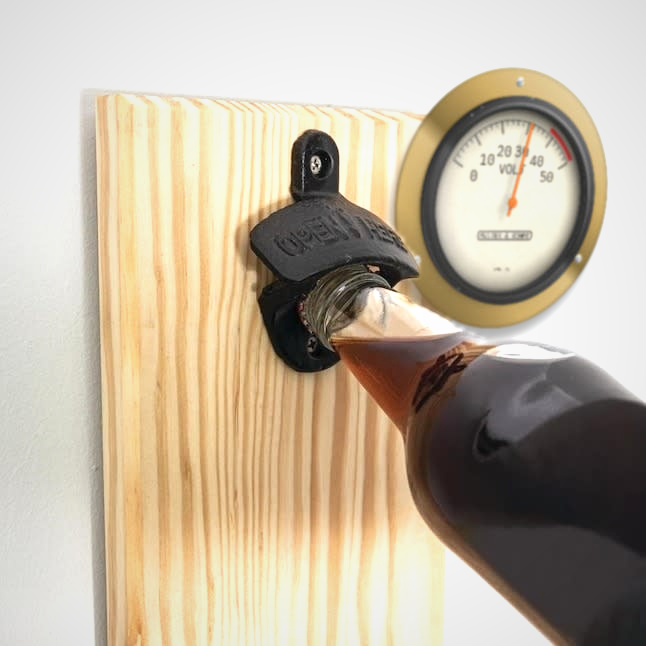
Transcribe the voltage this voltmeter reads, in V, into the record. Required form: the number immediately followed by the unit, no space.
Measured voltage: 30V
